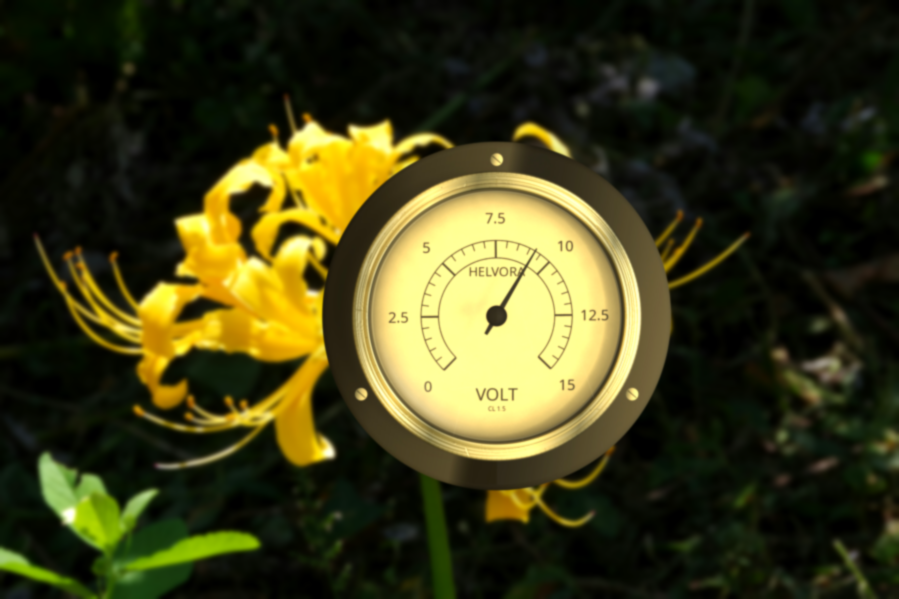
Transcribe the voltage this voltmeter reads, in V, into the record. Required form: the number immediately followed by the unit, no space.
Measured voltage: 9.25V
